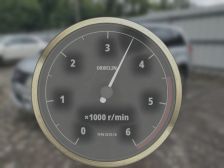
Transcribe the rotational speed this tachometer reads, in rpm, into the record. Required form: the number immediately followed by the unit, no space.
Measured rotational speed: 3500rpm
